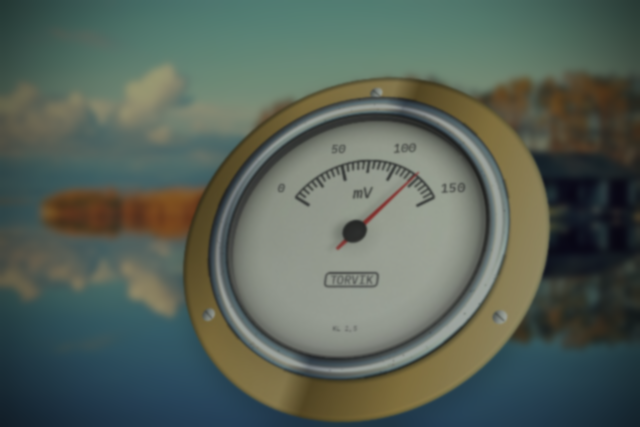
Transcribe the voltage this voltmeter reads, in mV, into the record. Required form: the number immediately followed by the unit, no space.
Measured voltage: 125mV
